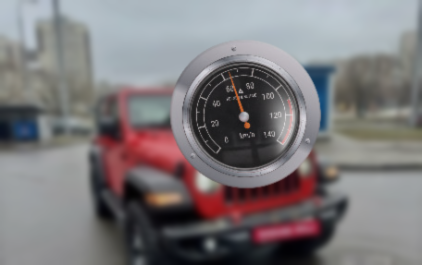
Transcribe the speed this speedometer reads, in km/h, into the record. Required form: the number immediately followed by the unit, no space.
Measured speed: 65km/h
